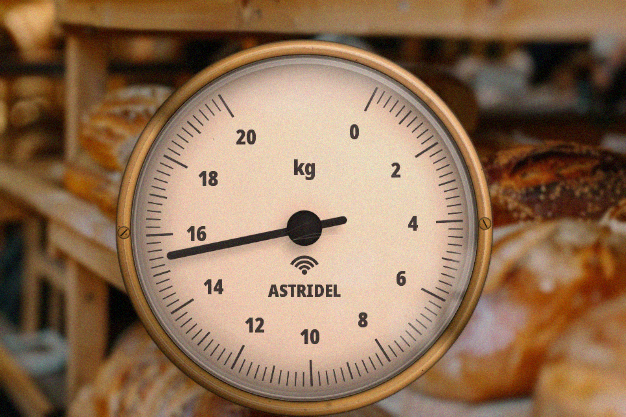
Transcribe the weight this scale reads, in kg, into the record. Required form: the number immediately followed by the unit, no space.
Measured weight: 15.4kg
